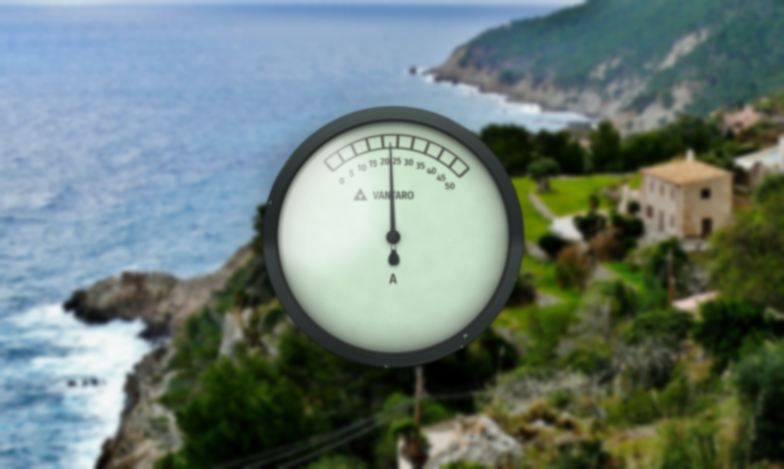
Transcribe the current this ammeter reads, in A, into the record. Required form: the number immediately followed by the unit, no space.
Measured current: 22.5A
